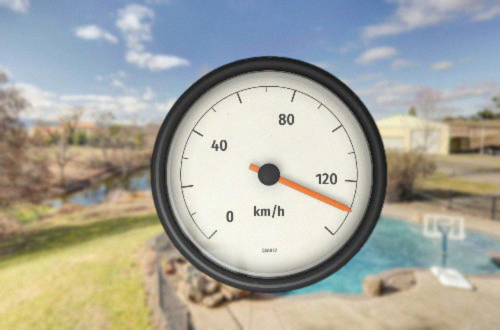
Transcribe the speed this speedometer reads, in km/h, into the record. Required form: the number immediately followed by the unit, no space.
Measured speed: 130km/h
